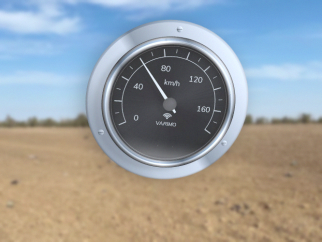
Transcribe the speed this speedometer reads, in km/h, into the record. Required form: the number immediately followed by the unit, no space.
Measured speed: 60km/h
